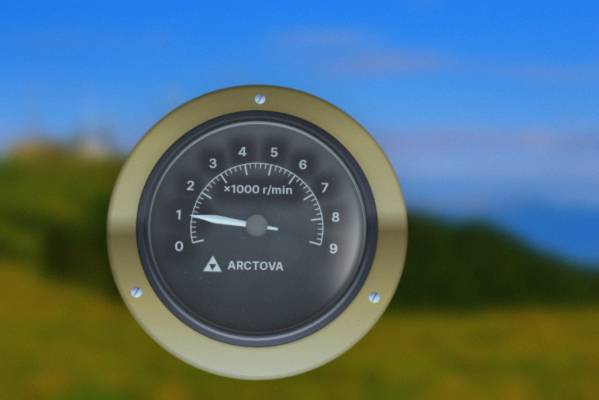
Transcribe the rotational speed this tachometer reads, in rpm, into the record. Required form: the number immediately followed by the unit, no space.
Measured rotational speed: 1000rpm
